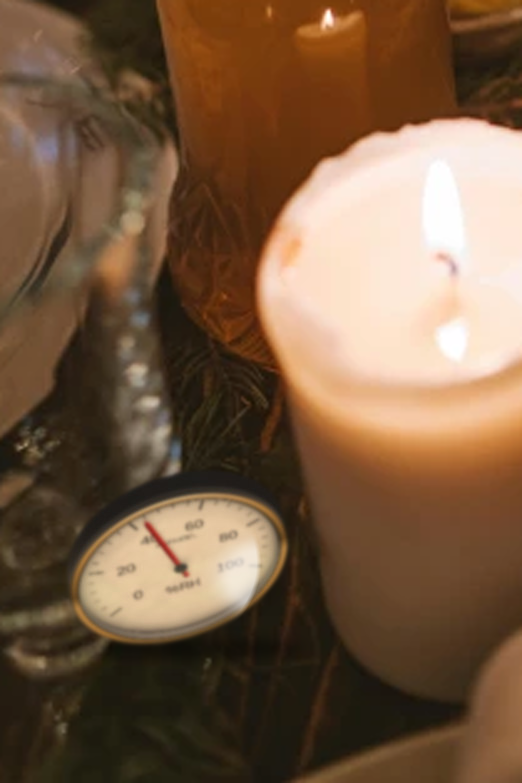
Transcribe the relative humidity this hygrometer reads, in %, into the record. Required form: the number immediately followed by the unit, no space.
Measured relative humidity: 44%
